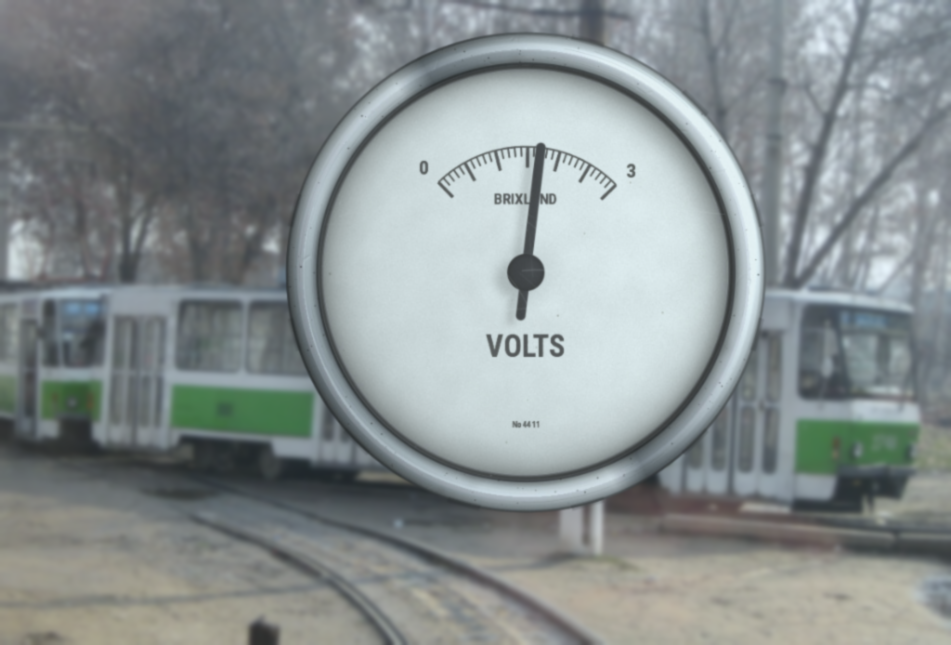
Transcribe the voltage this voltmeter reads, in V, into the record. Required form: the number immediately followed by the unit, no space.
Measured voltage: 1.7V
